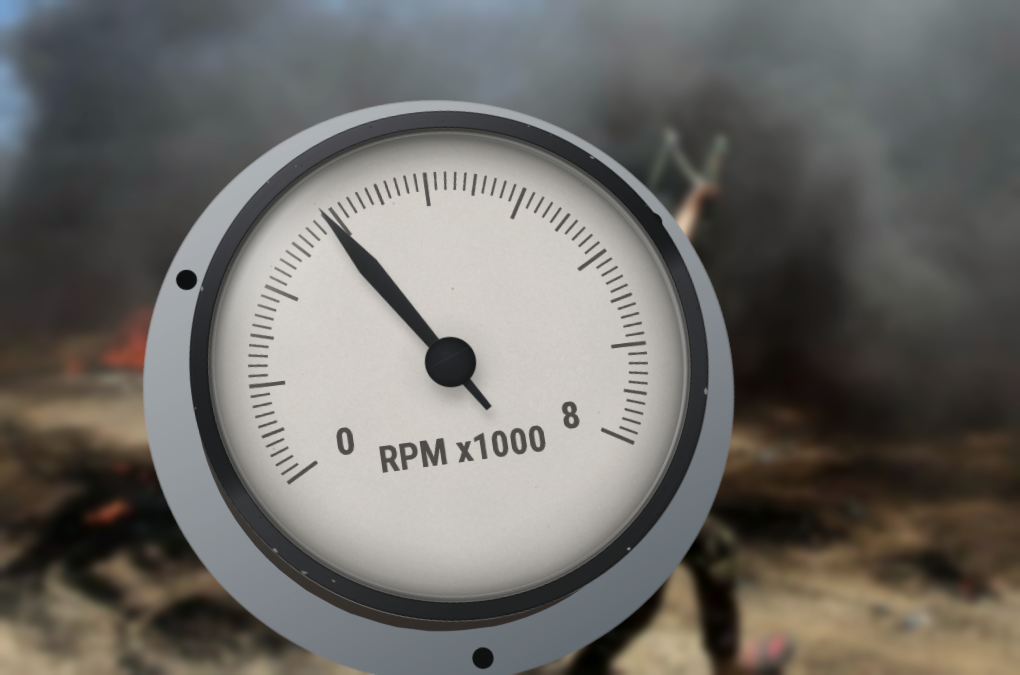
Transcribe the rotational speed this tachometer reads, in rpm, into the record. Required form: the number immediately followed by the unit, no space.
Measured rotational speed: 2900rpm
